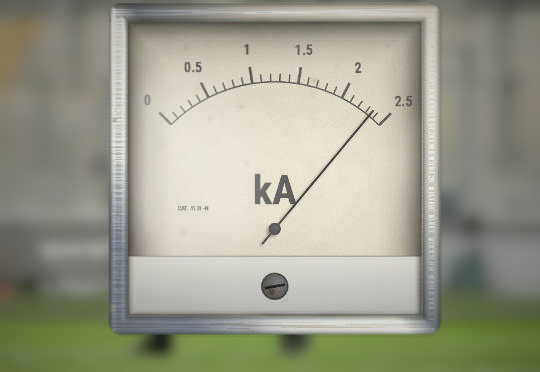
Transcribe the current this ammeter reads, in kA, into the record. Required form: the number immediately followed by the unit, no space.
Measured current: 2.35kA
